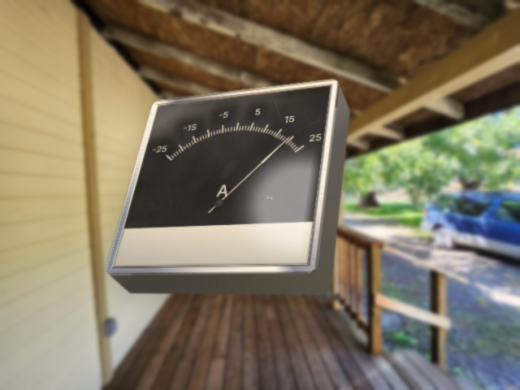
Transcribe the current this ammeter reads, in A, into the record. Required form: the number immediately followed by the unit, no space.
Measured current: 20A
